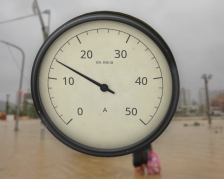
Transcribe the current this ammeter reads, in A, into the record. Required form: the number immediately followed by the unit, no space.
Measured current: 14A
